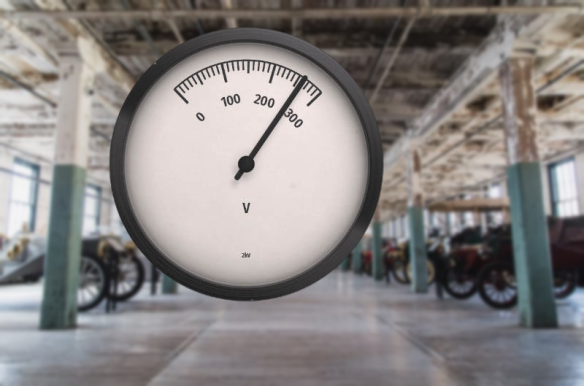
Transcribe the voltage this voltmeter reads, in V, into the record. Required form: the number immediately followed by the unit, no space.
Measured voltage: 260V
